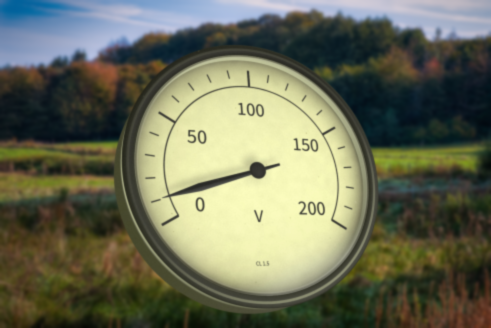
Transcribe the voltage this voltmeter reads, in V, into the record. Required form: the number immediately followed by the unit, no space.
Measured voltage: 10V
